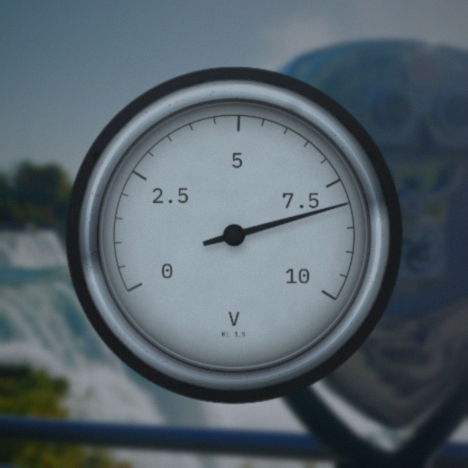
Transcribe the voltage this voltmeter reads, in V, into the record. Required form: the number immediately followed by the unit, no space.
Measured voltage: 8V
